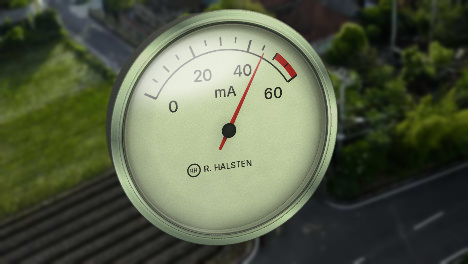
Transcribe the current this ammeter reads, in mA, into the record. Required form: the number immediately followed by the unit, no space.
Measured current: 45mA
